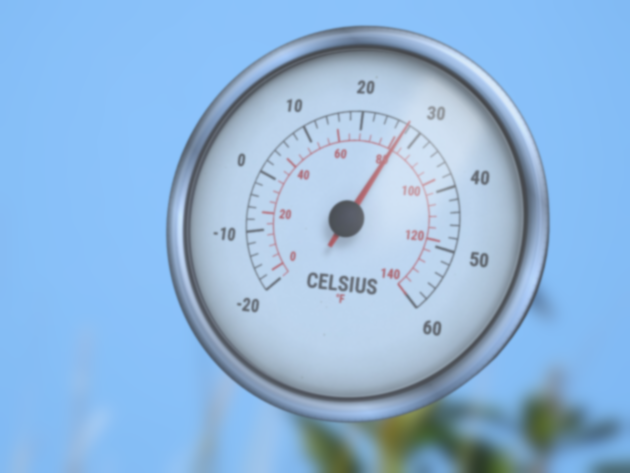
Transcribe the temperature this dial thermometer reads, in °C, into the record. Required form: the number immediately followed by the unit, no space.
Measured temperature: 28°C
